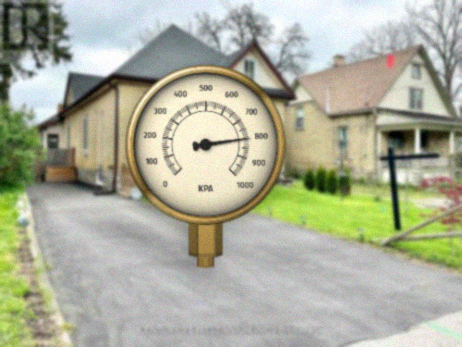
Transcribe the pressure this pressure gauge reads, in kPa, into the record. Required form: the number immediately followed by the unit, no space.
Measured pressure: 800kPa
